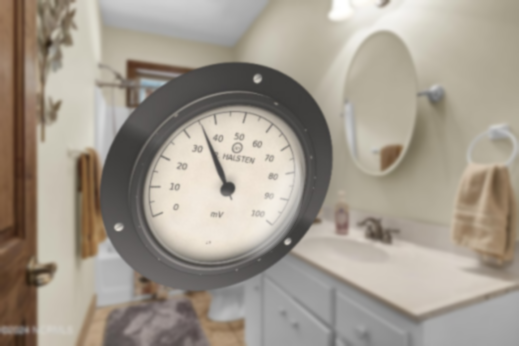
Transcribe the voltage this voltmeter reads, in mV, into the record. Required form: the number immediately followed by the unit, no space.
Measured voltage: 35mV
